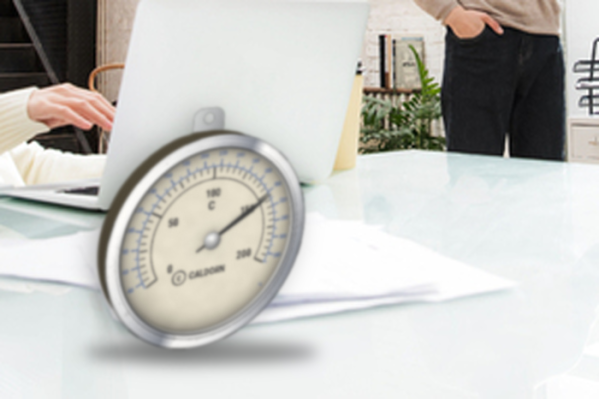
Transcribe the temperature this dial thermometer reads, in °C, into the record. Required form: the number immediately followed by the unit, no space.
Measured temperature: 150°C
